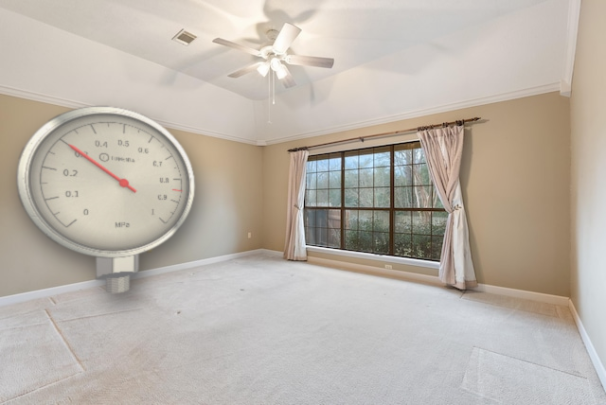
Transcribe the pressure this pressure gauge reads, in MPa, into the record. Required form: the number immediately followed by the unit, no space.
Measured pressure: 0.3MPa
